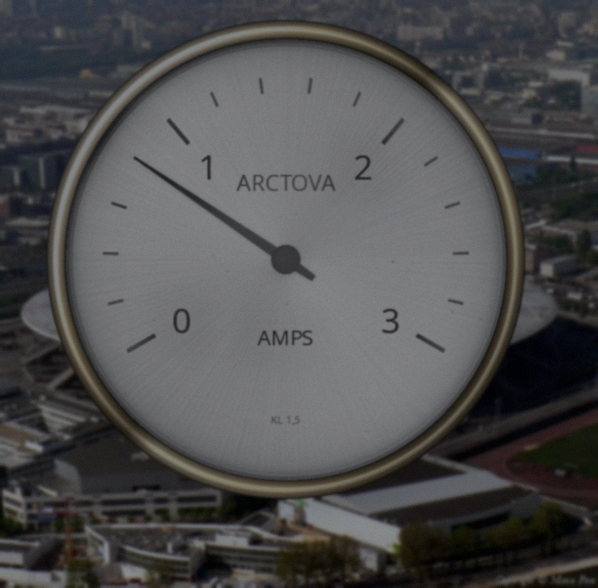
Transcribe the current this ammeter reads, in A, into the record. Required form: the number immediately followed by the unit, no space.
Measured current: 0.8A
